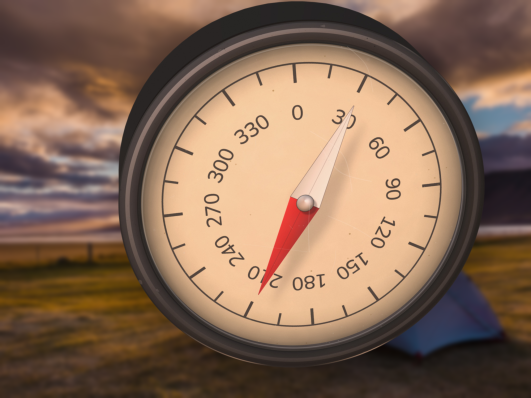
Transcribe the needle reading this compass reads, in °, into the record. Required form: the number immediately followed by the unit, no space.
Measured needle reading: 210°
